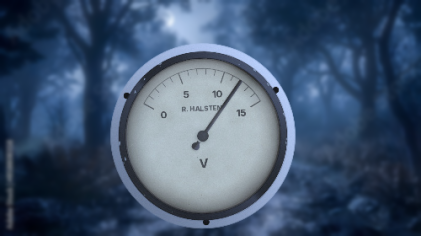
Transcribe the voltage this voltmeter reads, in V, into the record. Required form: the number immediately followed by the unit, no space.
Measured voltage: 12V
